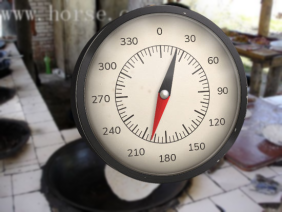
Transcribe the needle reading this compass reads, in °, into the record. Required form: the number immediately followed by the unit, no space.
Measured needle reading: 200°
